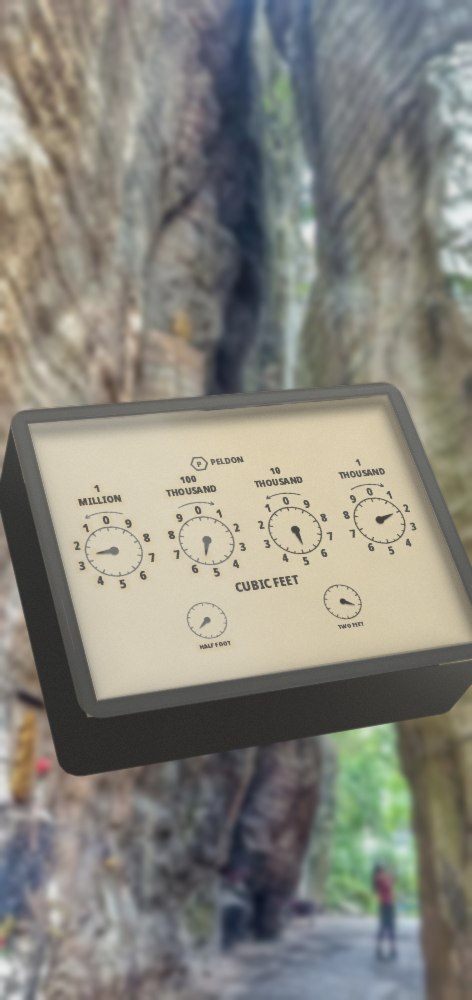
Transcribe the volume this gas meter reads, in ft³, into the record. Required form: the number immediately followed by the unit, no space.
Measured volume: 255200ft³
